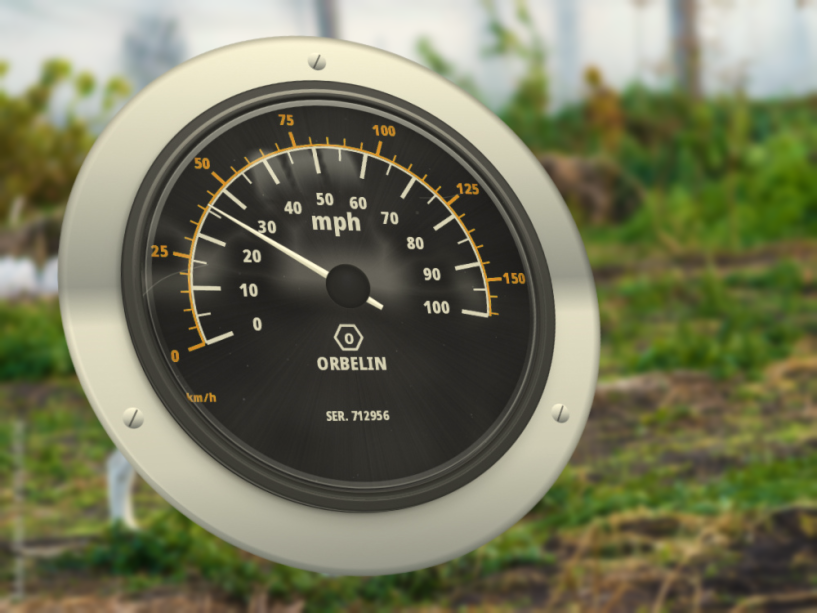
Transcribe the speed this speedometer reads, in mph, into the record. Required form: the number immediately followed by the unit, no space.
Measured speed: 25mph
